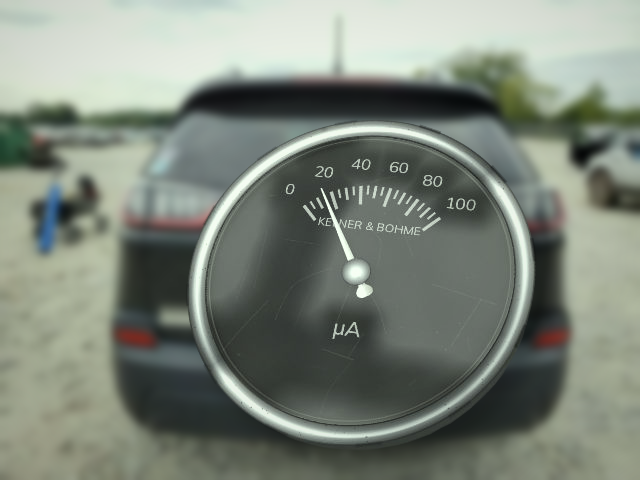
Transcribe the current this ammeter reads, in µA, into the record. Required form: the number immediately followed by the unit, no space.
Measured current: 15µA
